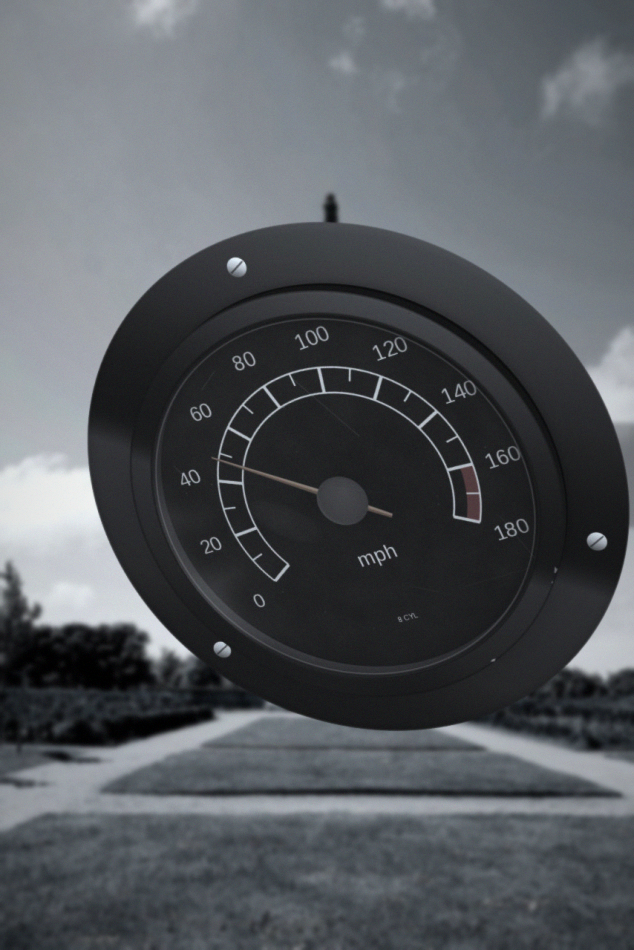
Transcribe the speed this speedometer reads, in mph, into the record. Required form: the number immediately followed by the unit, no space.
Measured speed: 50mph
